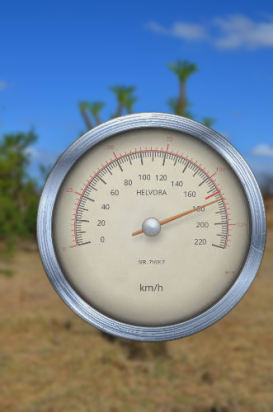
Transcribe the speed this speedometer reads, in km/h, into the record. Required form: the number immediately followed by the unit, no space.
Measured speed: 180km/h
